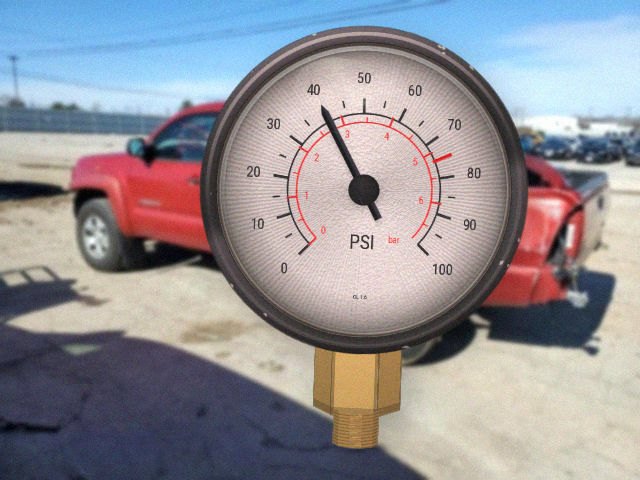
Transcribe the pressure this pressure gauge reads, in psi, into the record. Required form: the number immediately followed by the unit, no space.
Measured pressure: 40psi
